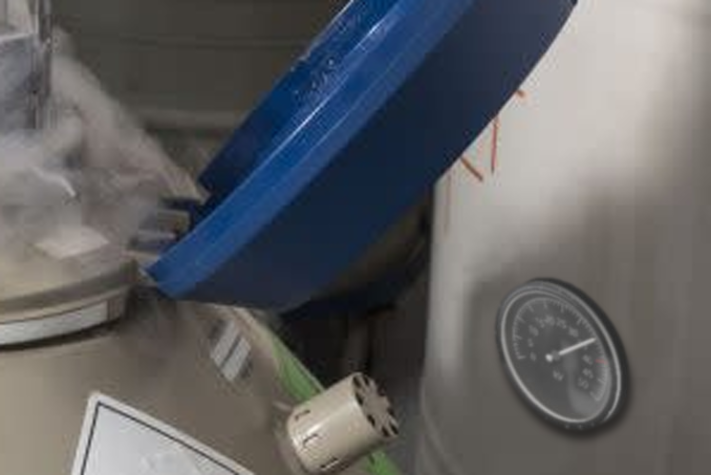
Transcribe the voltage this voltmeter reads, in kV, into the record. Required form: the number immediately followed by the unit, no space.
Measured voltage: 35kV
